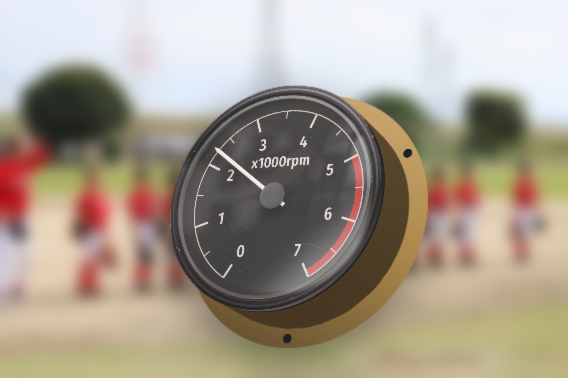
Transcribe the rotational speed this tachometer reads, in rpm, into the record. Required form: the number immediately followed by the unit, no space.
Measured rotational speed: 2250rpm
